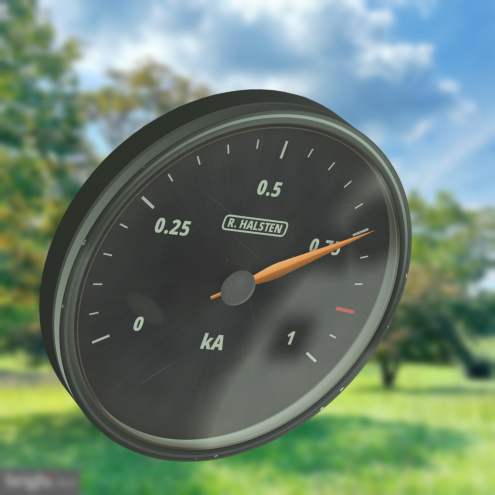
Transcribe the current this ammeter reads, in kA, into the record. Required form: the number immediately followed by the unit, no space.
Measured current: 0.75kA
